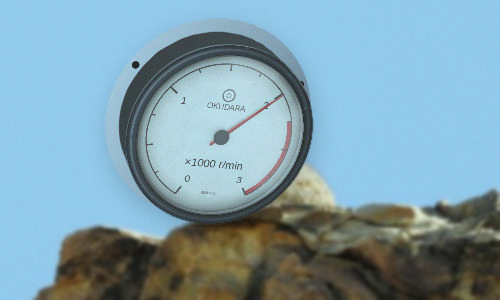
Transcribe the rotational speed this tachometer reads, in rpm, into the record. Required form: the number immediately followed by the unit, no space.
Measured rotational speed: 2000rpm
